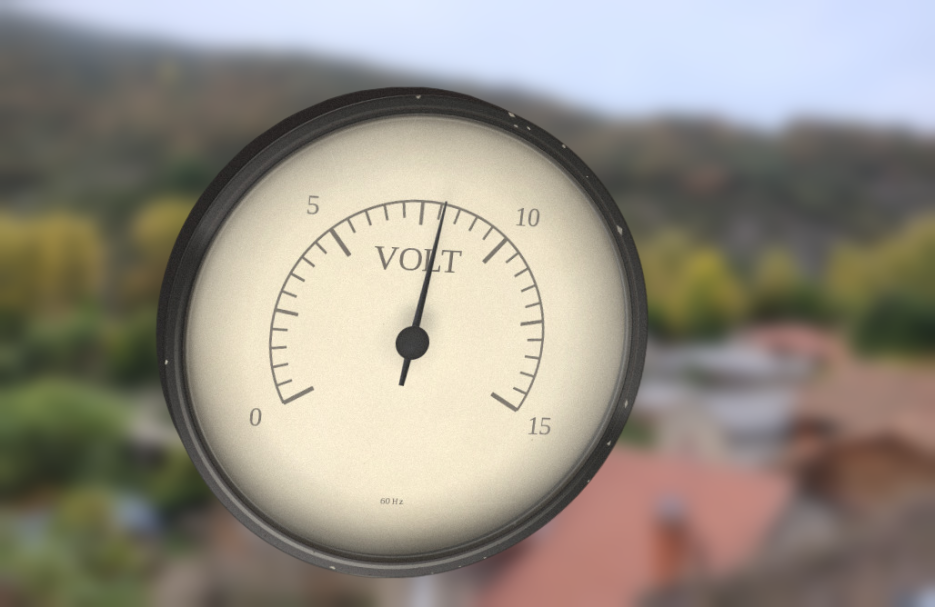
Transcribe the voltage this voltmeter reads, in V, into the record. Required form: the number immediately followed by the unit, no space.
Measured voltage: 8V
